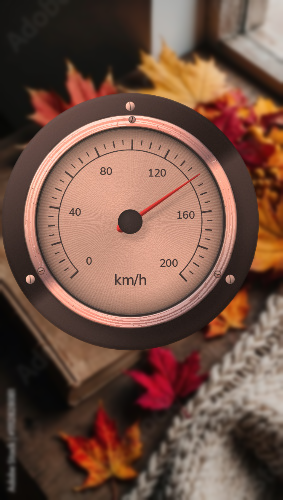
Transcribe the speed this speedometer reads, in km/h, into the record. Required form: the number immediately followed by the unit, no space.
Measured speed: 140km/h
